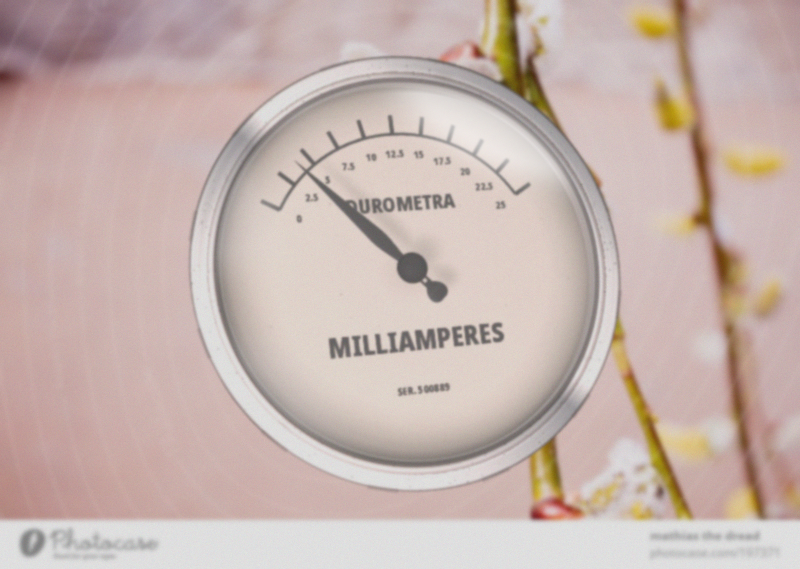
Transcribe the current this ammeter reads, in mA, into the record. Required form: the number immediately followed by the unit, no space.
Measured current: 3.75mA
